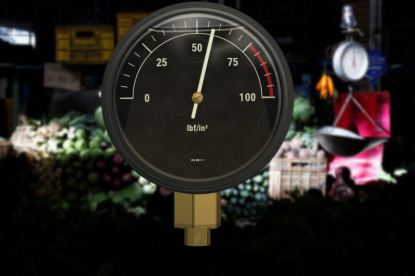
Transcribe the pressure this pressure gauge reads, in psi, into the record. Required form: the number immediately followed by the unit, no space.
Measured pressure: 57.5psi
